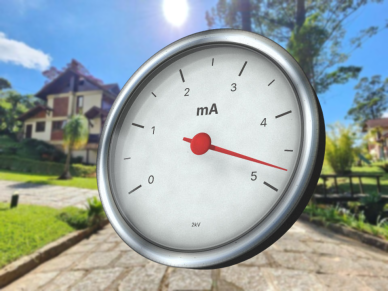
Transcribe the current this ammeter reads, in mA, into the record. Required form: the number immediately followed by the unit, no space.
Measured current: 4.75mA
